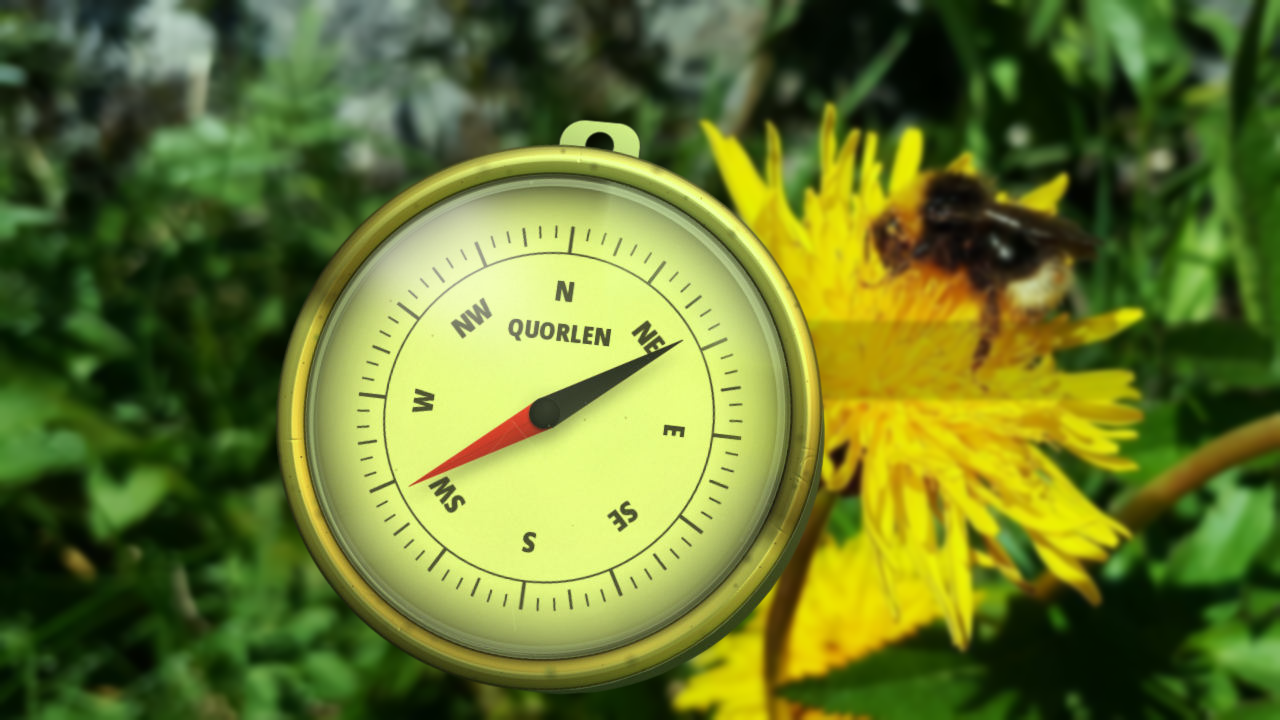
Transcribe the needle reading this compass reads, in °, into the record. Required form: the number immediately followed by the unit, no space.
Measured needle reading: 235°
